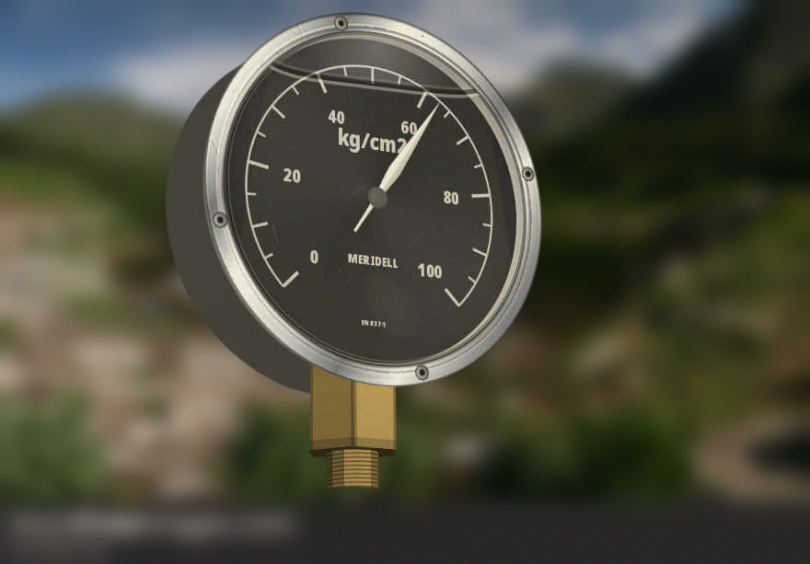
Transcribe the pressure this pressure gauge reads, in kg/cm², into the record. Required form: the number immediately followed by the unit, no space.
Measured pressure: 62.5kg/cm²
